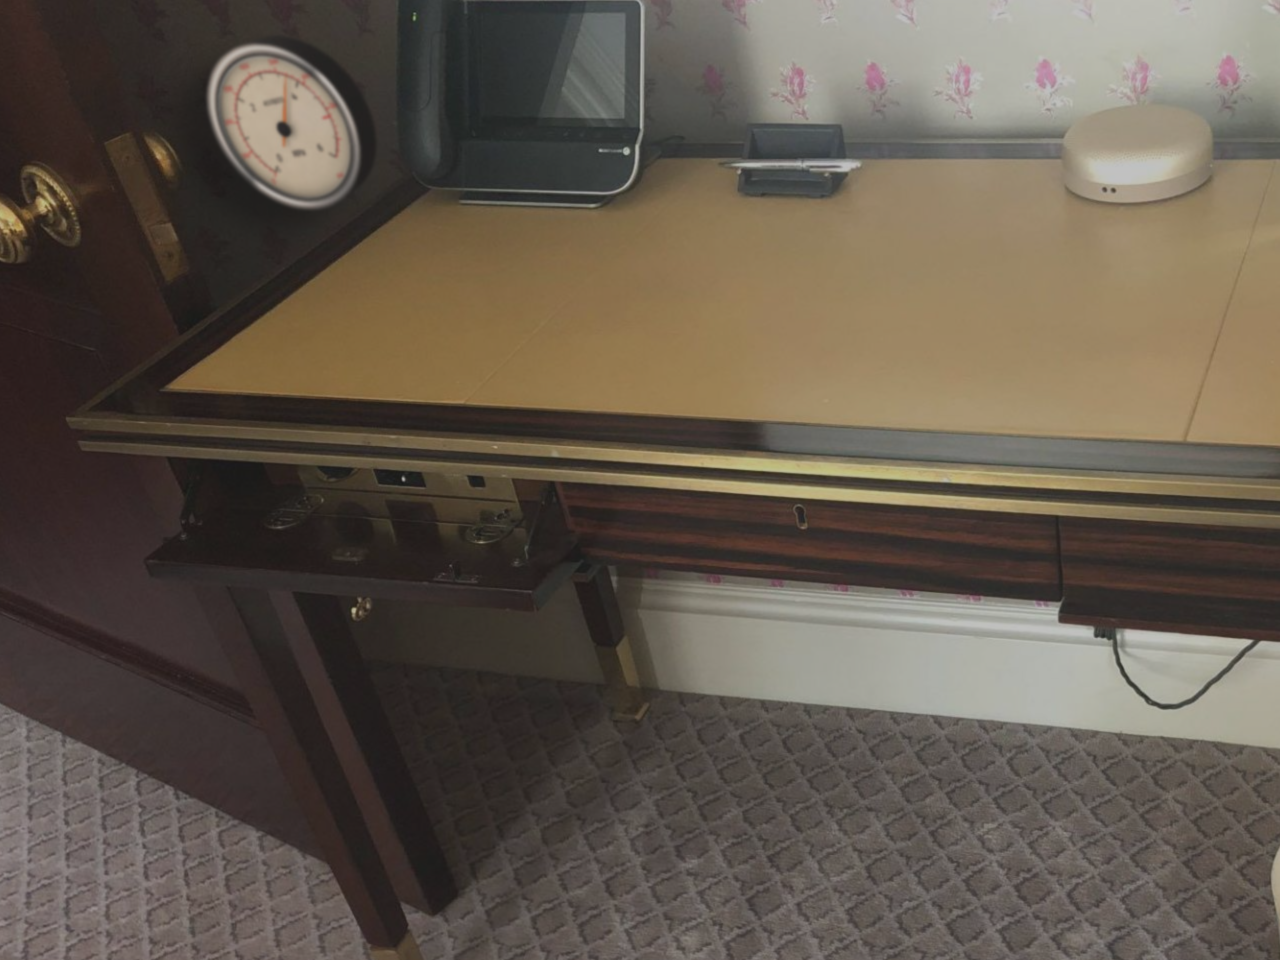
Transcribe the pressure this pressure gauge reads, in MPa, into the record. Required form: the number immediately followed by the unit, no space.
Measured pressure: 3.75MPa
